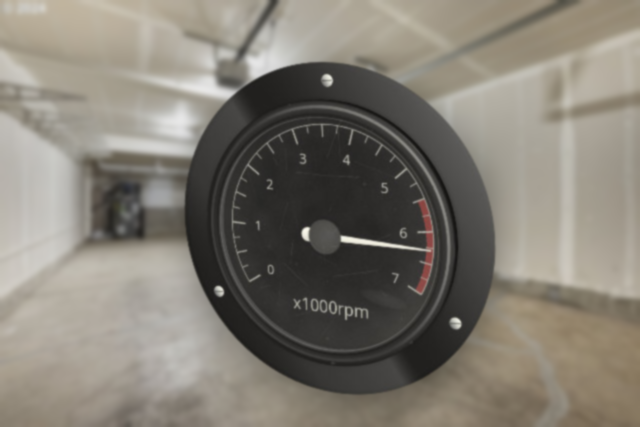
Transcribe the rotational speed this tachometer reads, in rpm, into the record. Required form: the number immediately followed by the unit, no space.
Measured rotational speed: 6250rpm
